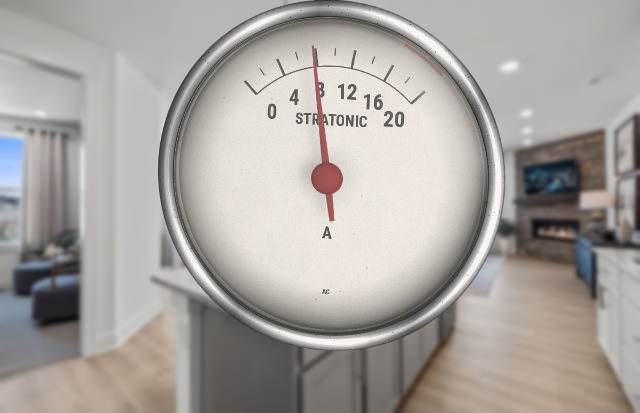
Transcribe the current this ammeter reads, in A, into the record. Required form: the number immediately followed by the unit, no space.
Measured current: 8A
